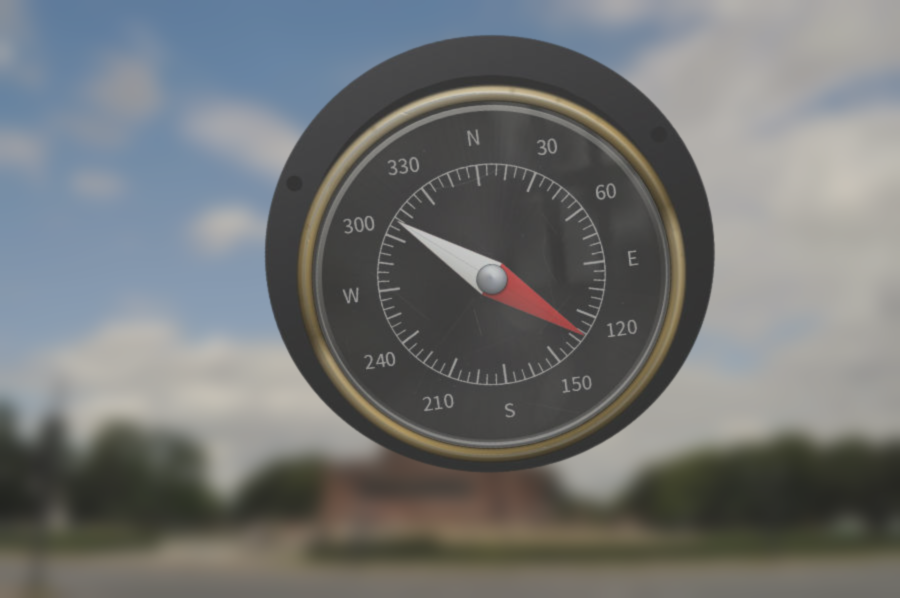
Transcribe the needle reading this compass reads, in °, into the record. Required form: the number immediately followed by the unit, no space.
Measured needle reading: 130°
